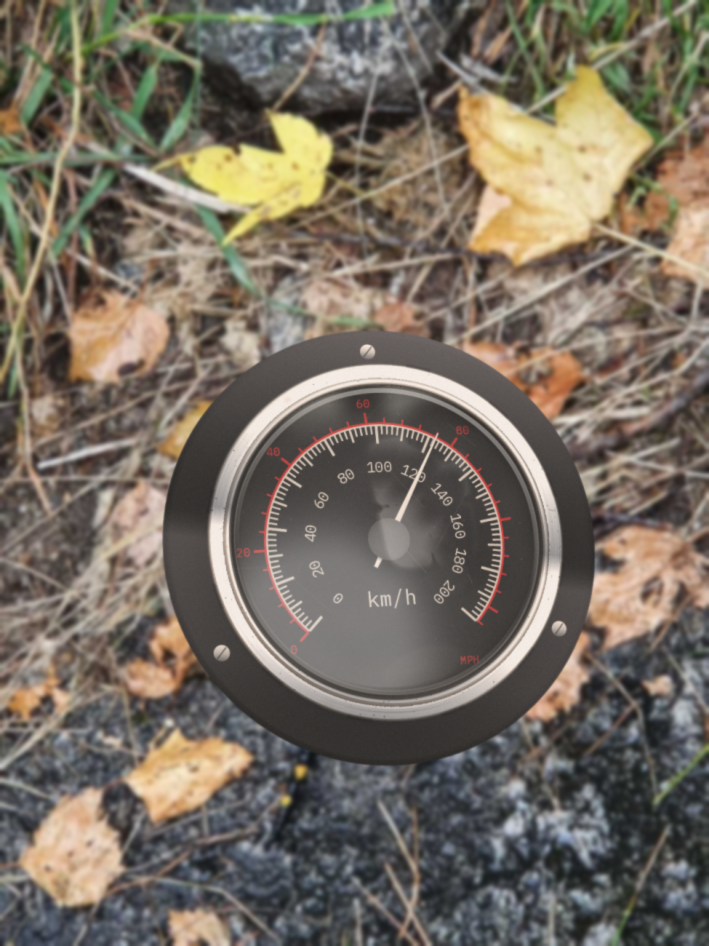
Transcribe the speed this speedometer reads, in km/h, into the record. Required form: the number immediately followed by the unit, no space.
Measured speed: 122km/h
